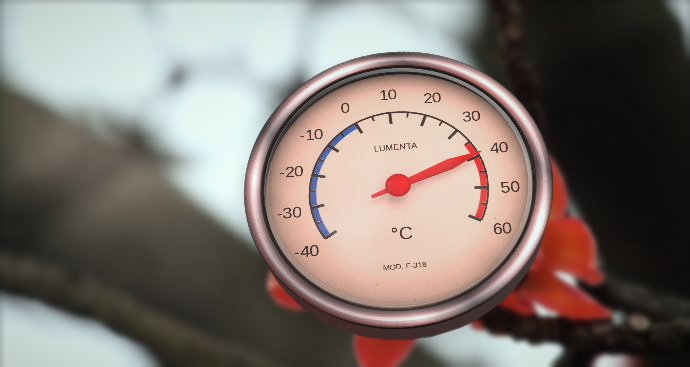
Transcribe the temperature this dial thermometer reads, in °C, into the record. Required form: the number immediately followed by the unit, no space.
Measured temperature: 40°C
